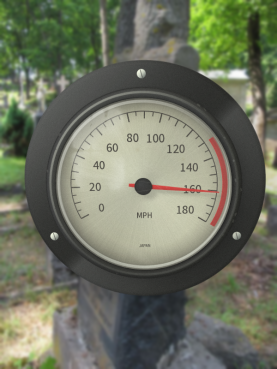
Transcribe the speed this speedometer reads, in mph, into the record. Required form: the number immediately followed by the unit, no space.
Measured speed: 160mph
